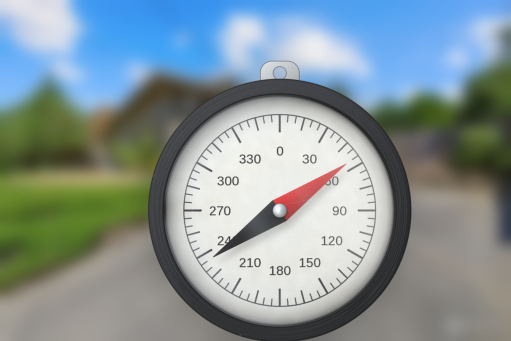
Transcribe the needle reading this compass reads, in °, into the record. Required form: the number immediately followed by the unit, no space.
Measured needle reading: 55°
